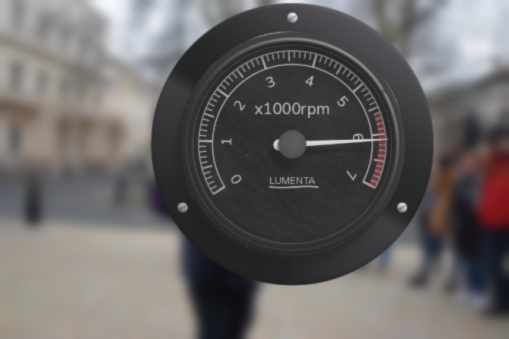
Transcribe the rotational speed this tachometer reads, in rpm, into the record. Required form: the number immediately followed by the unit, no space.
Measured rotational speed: 6100rpm
